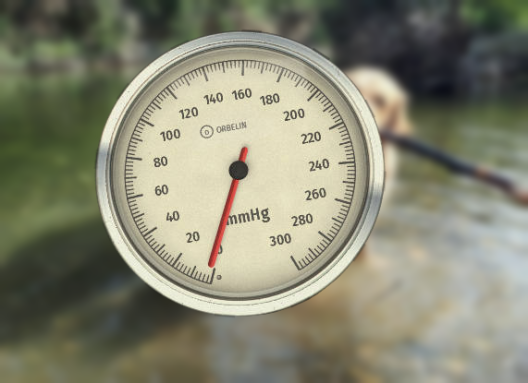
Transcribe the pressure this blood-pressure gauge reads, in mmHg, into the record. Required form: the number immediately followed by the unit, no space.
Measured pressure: 2mmHg
